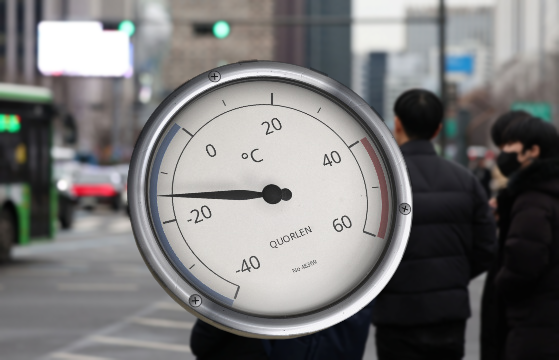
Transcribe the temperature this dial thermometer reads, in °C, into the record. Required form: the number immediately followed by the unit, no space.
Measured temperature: -15°C
